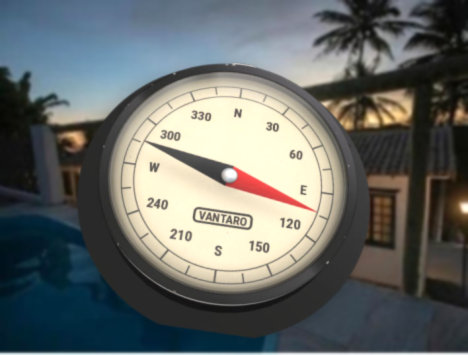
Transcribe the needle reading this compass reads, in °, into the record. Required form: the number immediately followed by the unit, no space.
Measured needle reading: 105°
